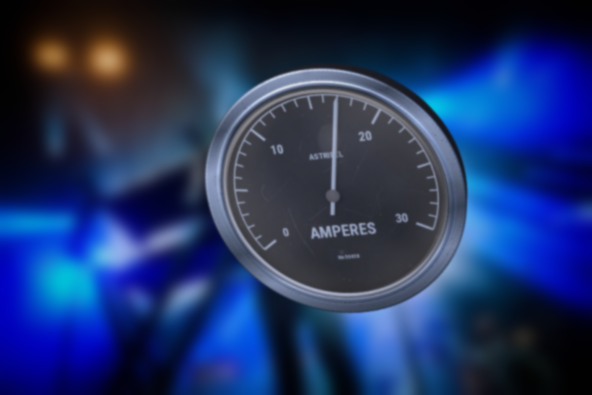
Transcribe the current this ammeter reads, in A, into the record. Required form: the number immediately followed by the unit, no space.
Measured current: 17A
